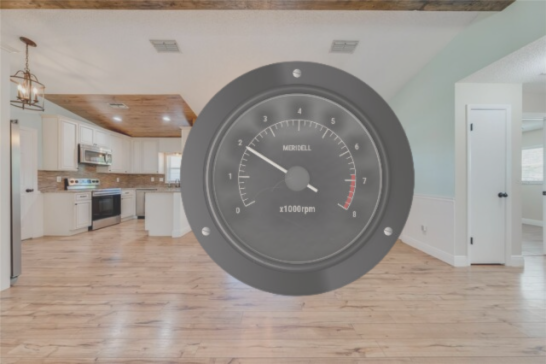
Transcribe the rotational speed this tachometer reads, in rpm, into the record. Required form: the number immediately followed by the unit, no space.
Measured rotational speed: 2000rpm
